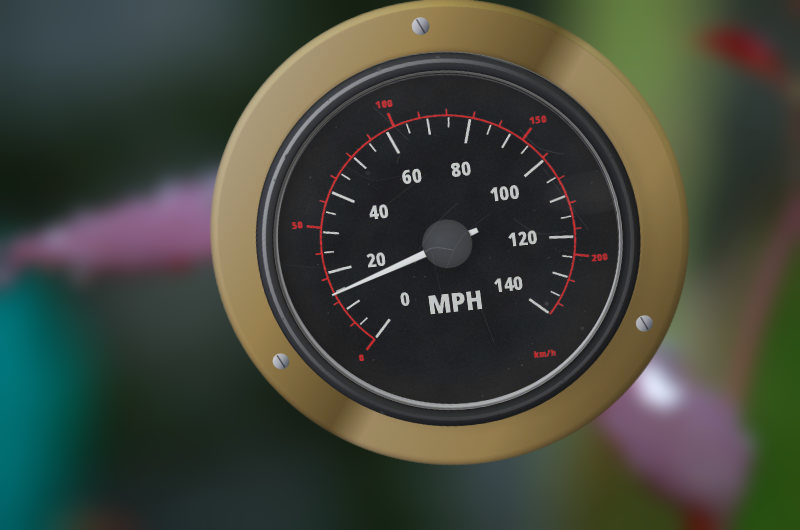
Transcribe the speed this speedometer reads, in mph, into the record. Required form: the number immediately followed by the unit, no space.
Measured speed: 15mph
